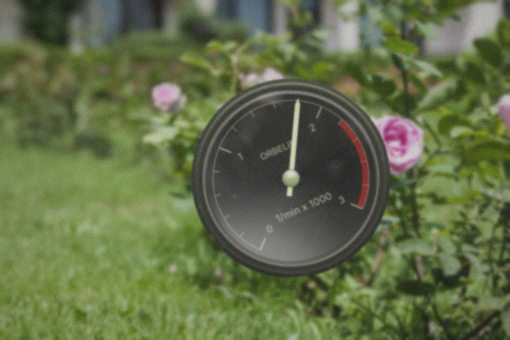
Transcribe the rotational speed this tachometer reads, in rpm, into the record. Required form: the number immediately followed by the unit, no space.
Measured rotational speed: 1800rpm
